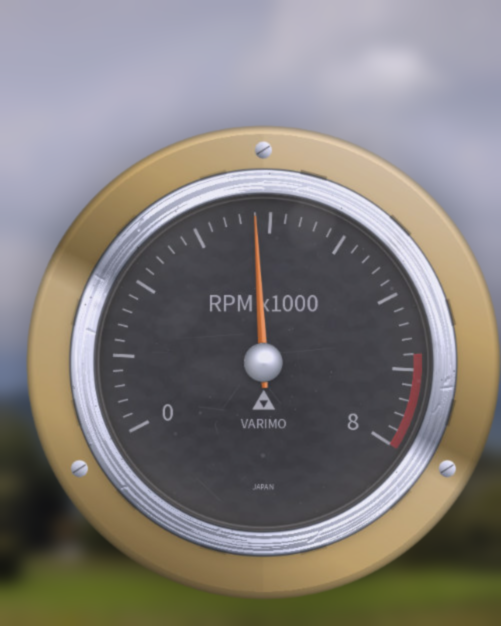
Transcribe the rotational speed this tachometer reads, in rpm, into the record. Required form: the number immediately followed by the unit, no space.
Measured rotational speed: 3800rpm
